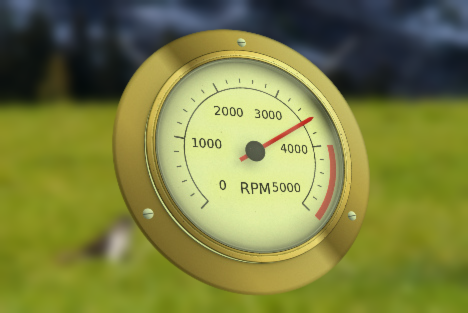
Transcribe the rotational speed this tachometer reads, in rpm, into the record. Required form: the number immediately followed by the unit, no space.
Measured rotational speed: 3600rpm
